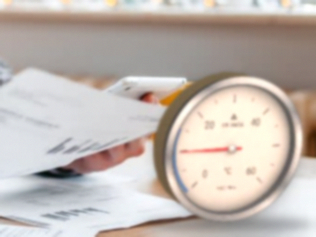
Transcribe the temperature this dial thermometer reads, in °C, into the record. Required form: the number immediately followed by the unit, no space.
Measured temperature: 10°C
